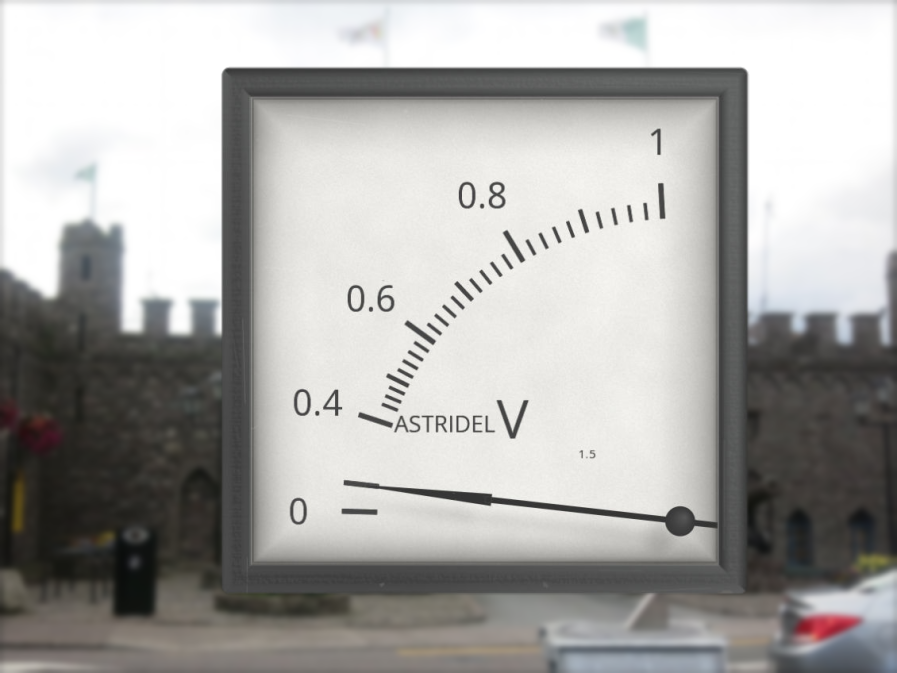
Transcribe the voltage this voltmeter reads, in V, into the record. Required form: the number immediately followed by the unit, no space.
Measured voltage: 0.2V
